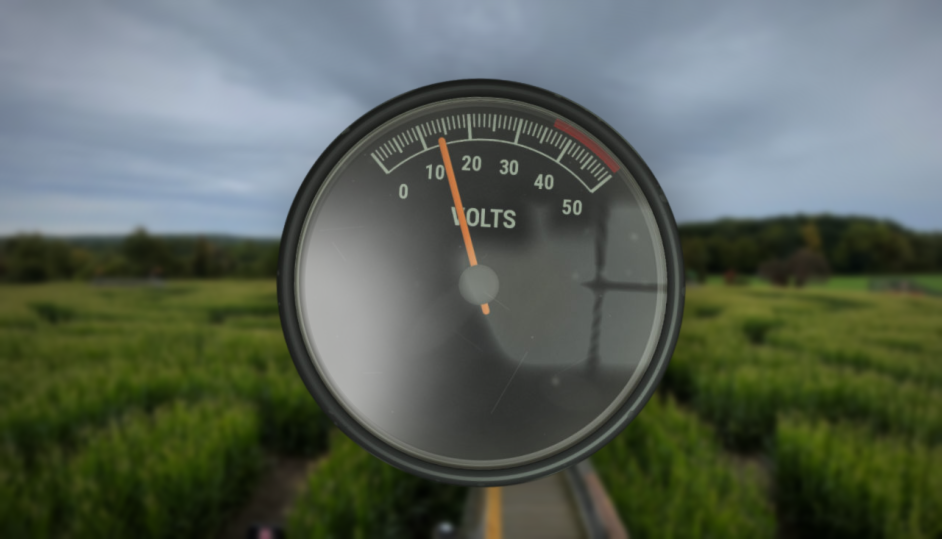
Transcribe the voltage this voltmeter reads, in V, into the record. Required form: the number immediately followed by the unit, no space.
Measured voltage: 14V
